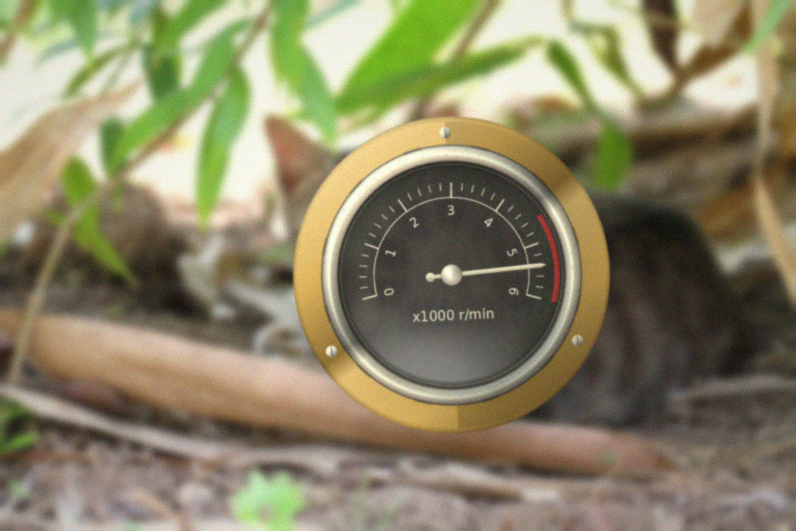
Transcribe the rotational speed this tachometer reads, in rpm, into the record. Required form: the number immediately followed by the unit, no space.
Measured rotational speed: 5400rpm
